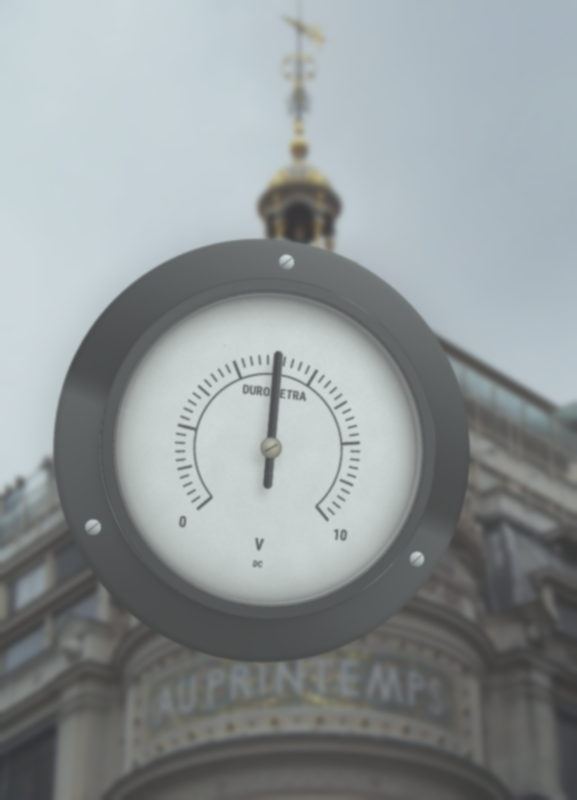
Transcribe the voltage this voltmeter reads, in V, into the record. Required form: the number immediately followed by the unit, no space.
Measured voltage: 5V
